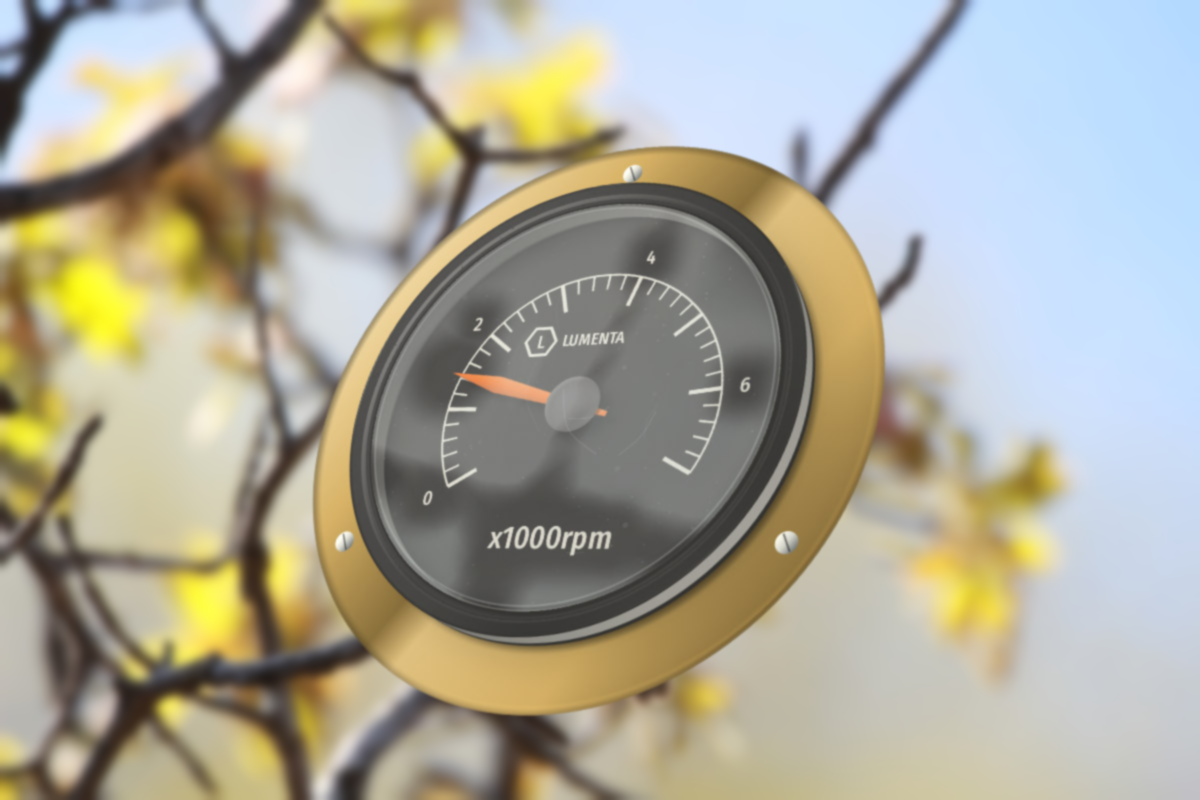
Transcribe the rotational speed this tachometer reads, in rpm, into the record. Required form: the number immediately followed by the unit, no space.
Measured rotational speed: 1400rpm
